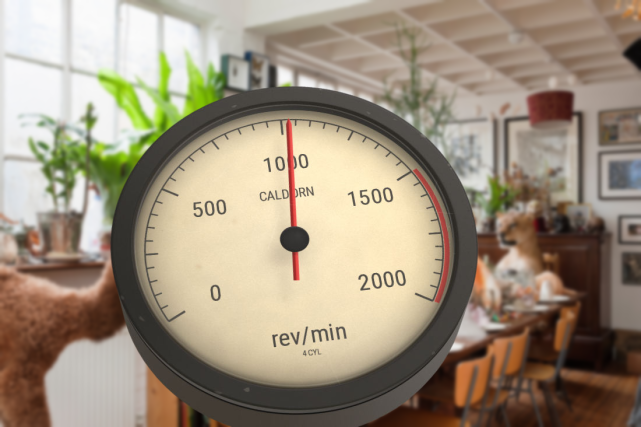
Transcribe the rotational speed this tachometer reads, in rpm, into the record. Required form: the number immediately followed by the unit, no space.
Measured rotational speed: 1025rpm
